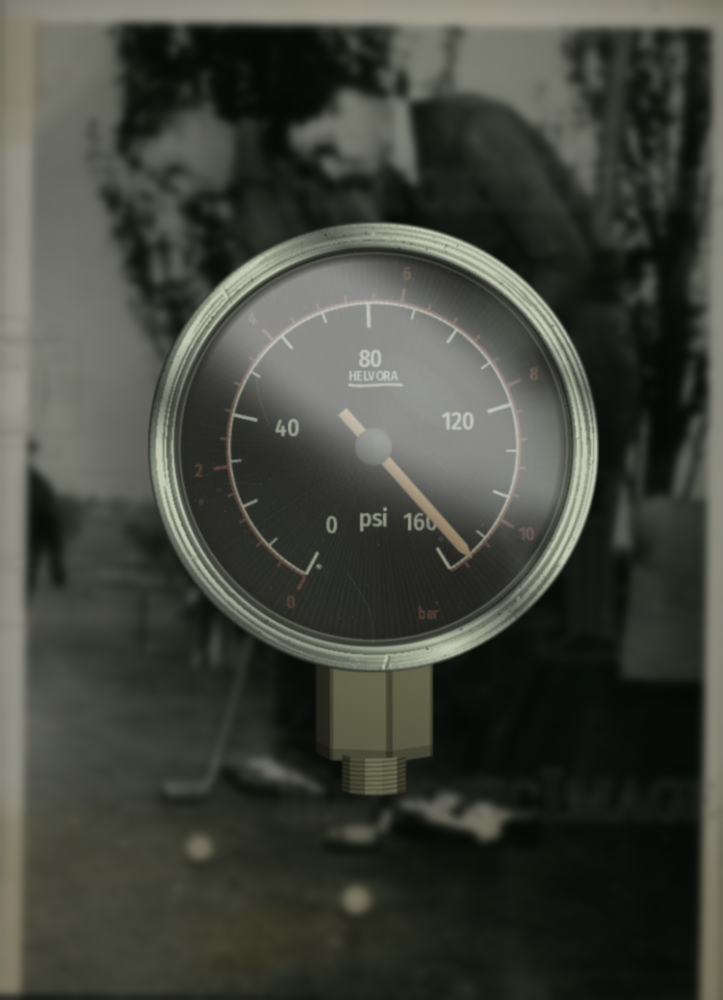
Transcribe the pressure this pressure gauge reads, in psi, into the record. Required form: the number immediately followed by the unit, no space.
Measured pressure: 155psi
